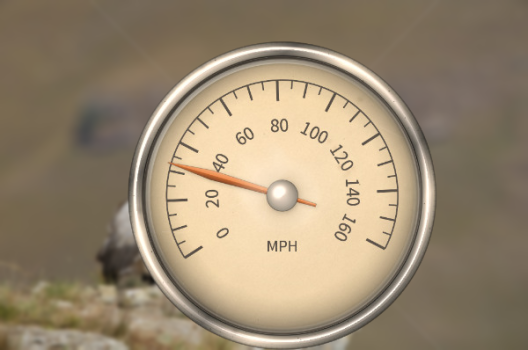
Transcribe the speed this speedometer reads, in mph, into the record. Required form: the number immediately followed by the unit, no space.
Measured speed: 32.5mph
